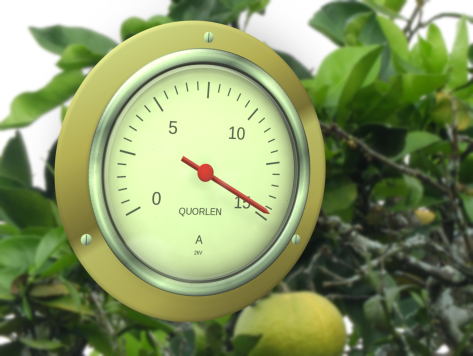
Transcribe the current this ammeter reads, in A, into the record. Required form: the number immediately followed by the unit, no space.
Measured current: 14.75A
